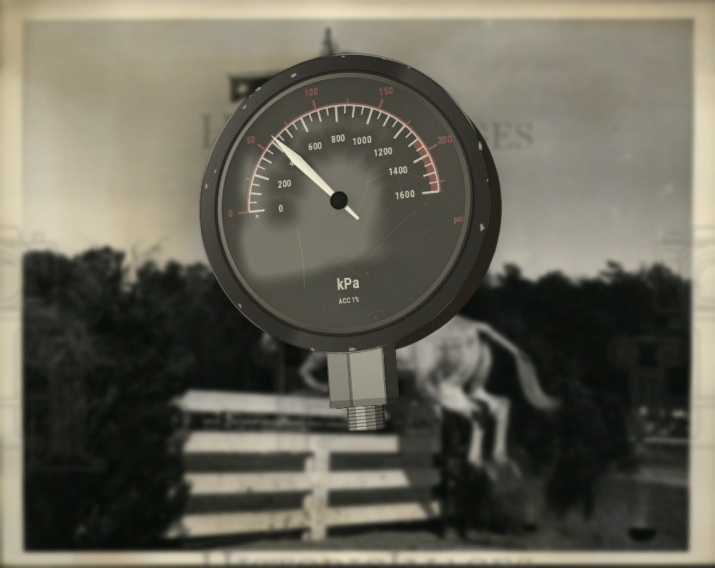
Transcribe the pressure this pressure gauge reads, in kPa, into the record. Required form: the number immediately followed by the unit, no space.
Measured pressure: 425kPa
